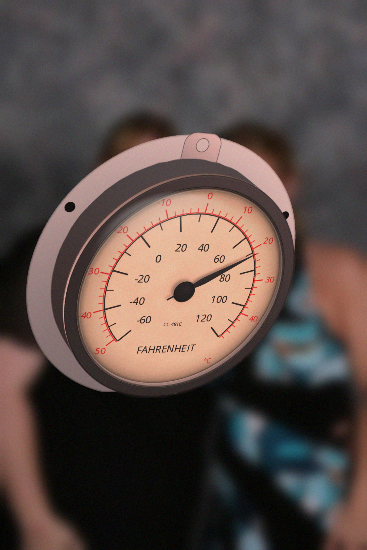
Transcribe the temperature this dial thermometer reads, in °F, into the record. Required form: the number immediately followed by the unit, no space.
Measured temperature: 70°F
